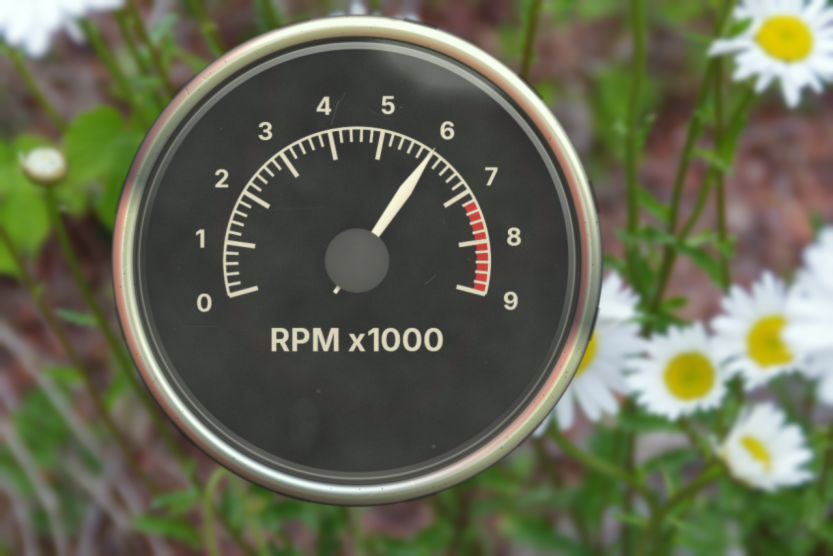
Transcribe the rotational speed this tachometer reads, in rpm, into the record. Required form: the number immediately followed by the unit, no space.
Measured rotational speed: 6000rpm
